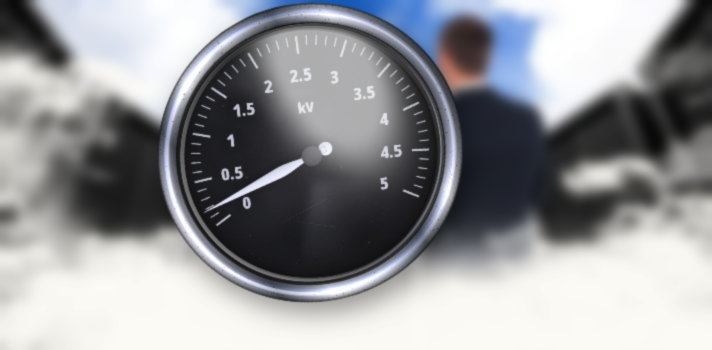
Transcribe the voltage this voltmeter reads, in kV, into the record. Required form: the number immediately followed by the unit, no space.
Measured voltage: 0.2kV
